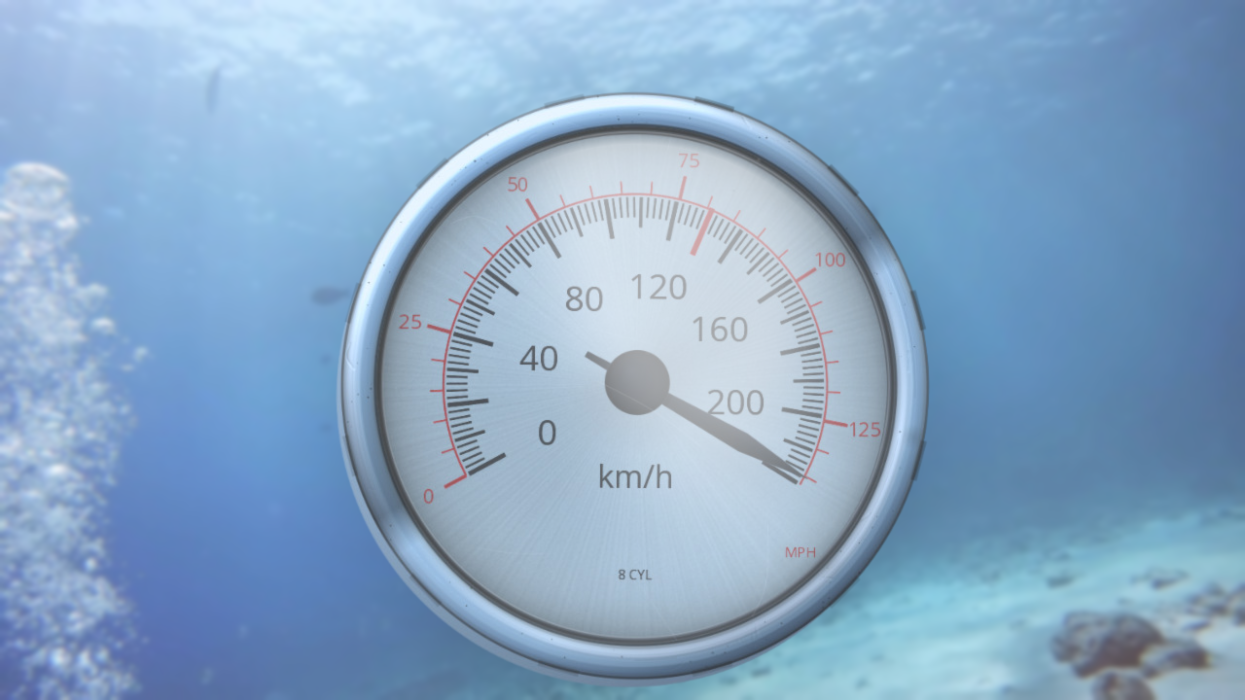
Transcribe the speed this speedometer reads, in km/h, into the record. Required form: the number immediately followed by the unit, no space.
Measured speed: 218km/h
